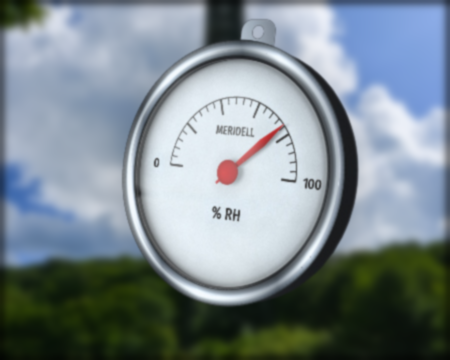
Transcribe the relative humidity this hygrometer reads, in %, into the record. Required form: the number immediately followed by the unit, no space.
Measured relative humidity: 76%
